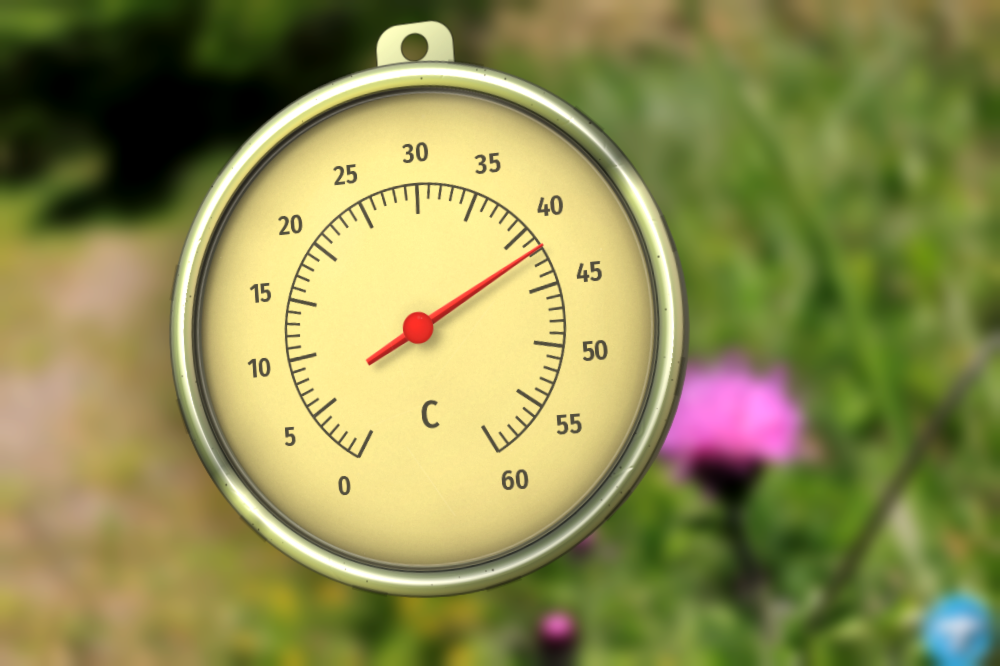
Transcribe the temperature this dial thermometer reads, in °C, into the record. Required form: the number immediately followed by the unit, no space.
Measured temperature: 42°C
